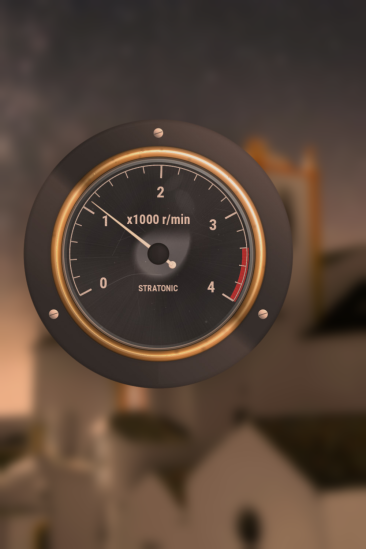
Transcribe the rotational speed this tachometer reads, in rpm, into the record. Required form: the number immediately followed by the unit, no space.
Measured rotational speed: 1100rpm
